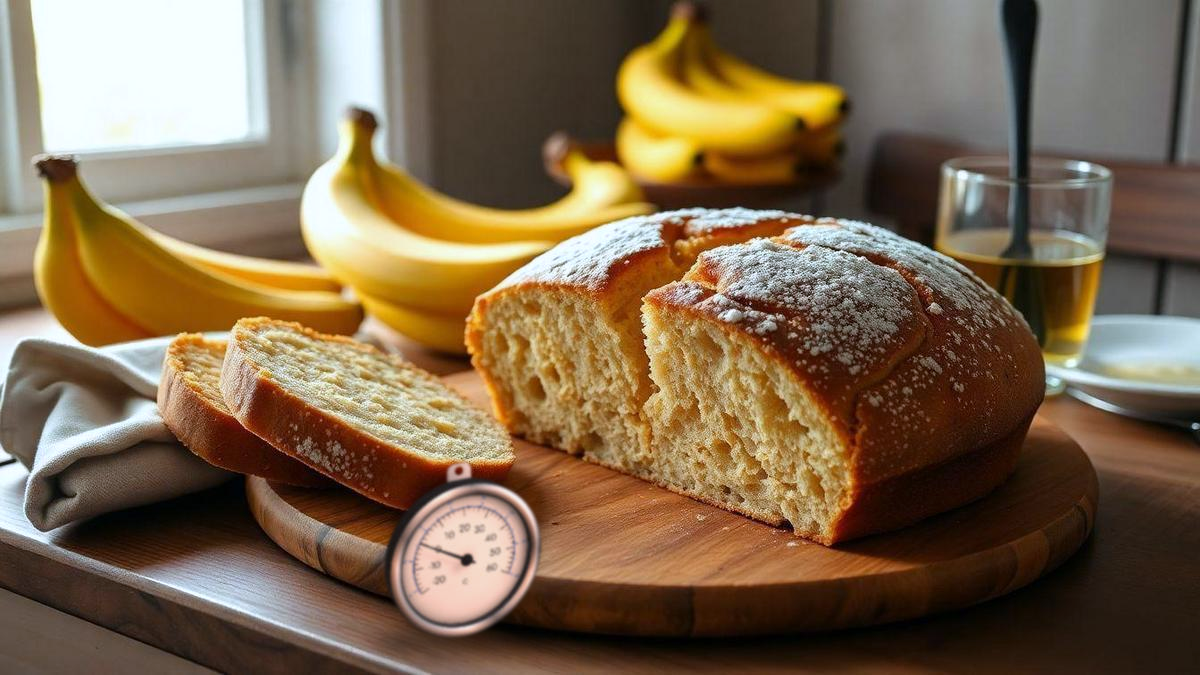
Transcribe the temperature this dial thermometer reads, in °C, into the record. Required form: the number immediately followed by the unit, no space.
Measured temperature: 0°C
